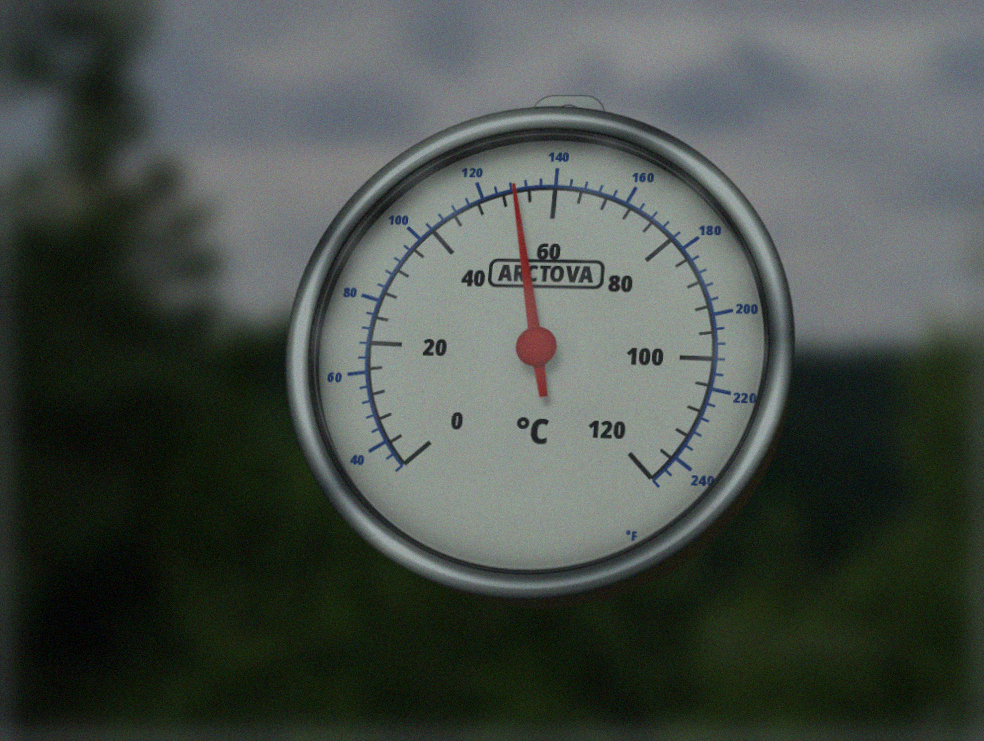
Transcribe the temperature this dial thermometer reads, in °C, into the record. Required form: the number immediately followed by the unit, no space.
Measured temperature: 54°C
